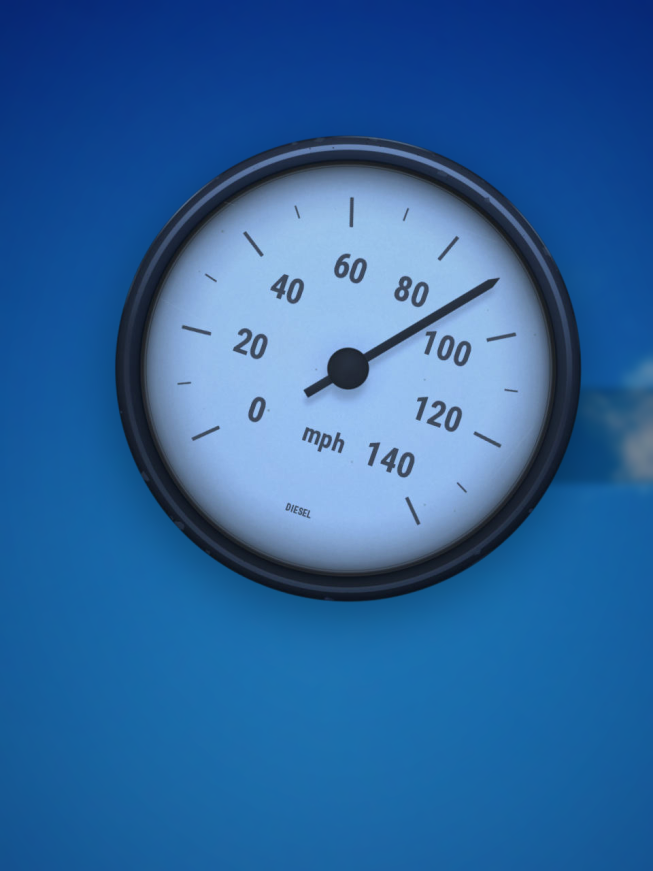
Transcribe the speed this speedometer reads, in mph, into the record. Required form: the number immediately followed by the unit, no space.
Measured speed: 90mph
